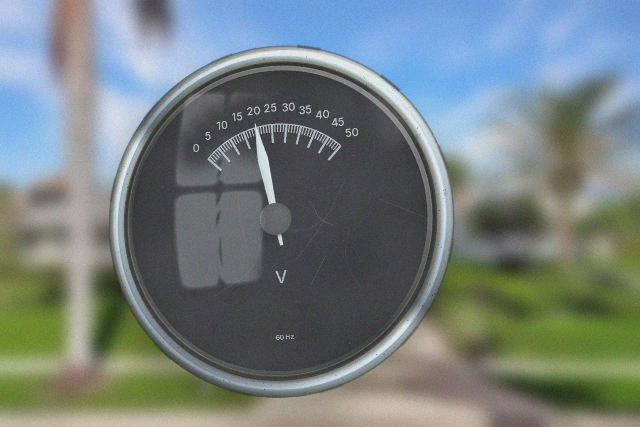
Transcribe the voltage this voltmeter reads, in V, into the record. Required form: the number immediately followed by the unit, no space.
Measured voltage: 20V
